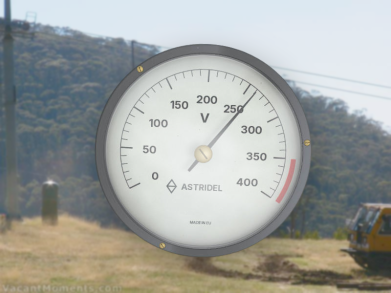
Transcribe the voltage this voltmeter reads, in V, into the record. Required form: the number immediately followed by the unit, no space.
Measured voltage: 260V
